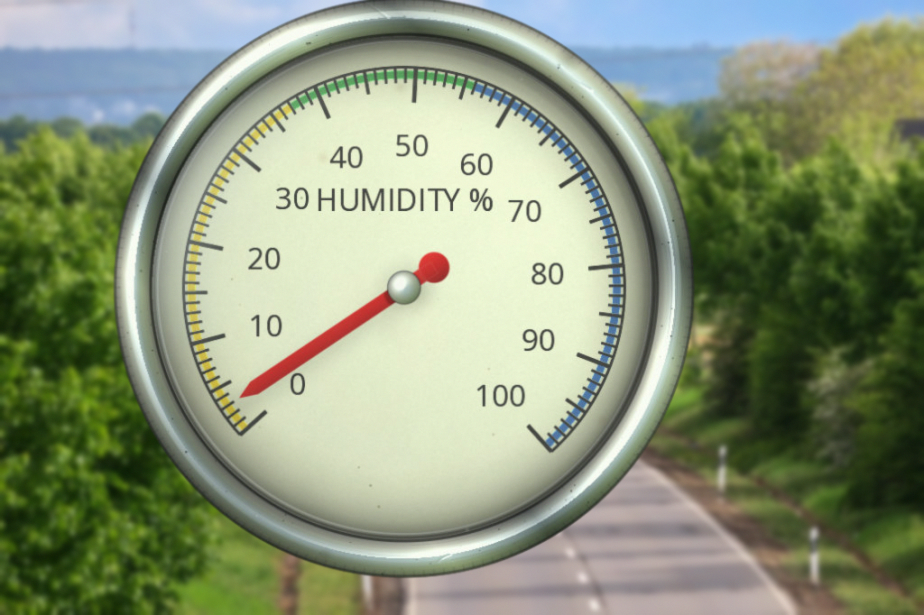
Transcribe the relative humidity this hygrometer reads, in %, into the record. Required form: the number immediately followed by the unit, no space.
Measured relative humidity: 3%
